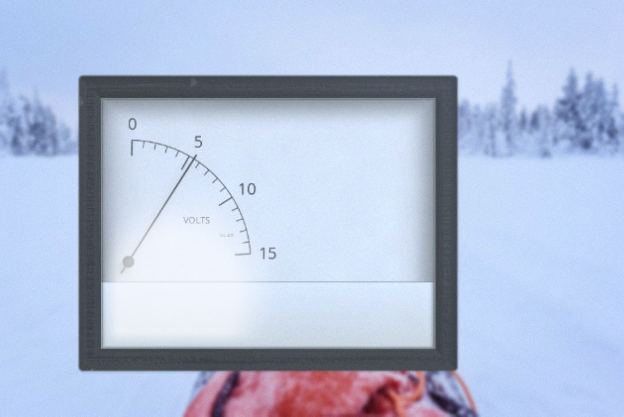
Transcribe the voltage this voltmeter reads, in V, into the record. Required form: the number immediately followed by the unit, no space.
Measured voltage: 5.5V
